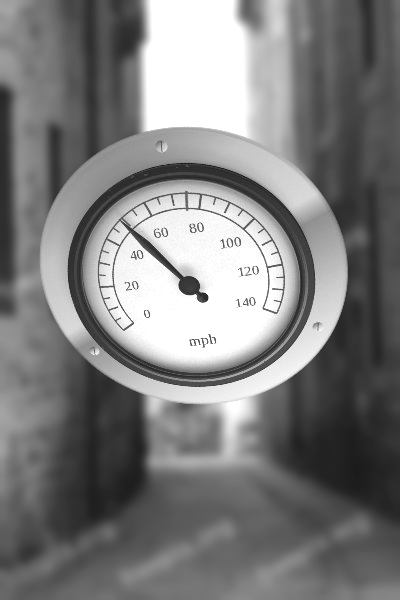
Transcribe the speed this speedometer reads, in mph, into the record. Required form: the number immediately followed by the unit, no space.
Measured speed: 50mph
